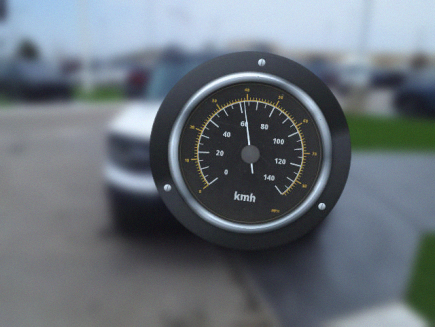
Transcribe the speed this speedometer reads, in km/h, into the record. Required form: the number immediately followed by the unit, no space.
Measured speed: 62.5km/h
